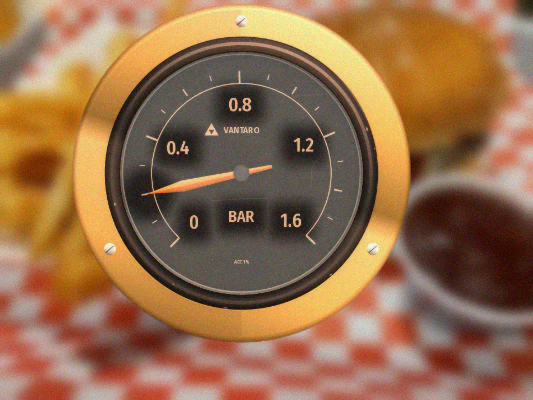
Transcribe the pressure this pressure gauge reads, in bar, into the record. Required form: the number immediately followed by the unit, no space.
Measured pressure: 0.2bar
